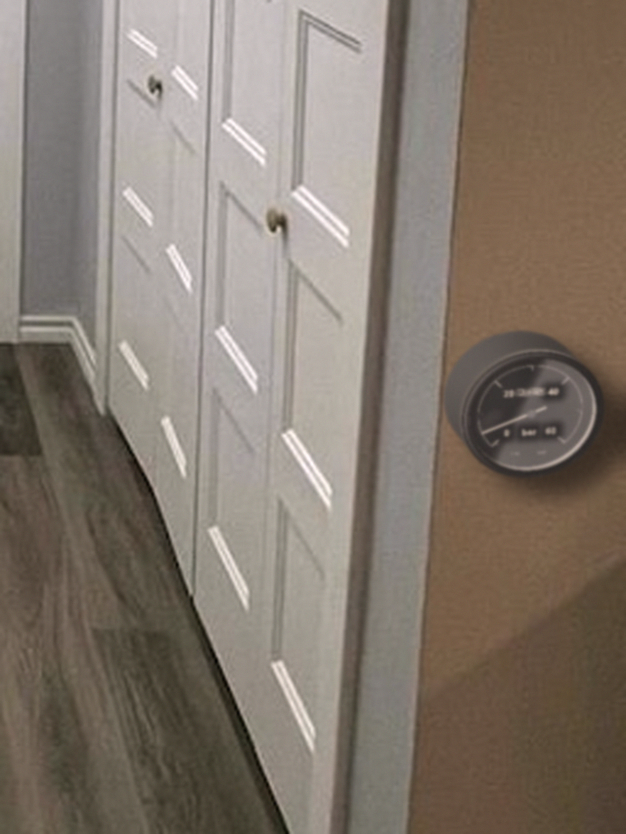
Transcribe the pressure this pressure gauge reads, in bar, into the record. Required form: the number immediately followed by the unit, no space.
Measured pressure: 5bar
